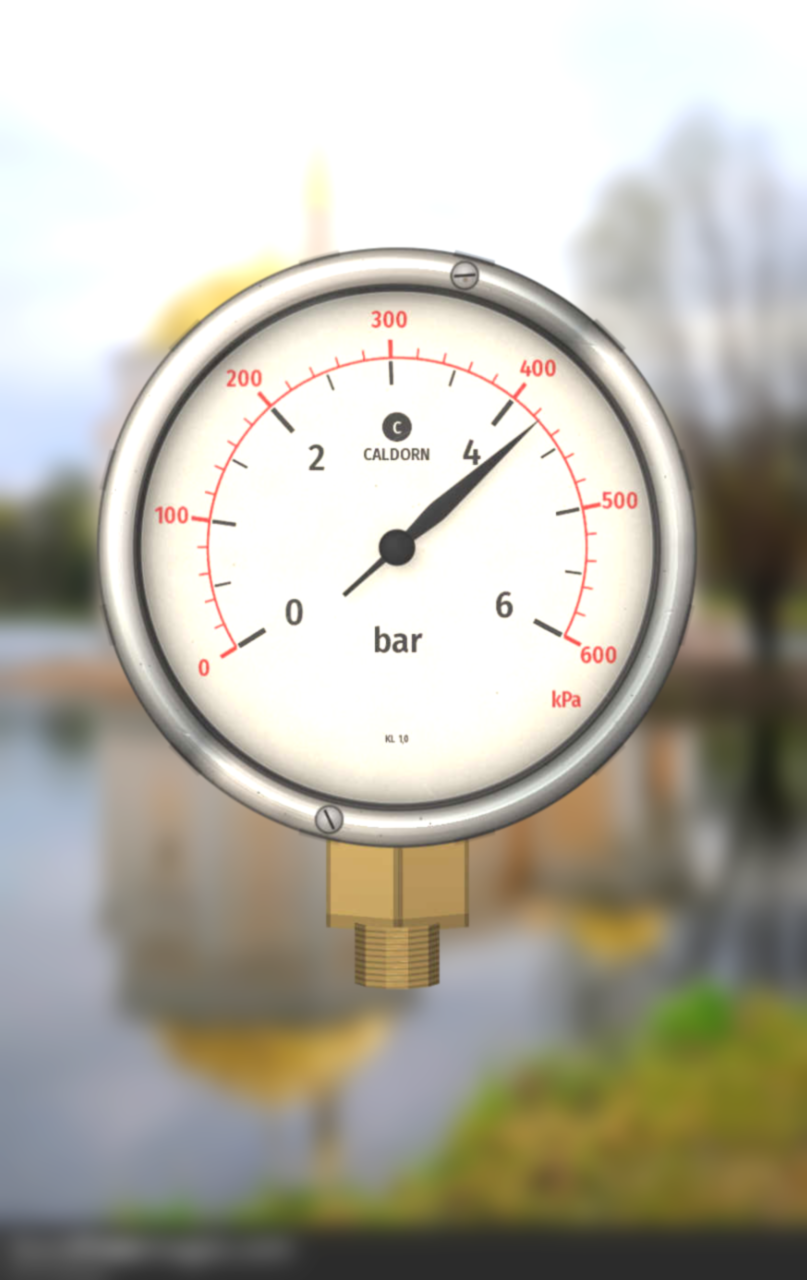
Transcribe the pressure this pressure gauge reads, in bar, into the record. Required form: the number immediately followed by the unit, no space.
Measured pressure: 4.25bar
